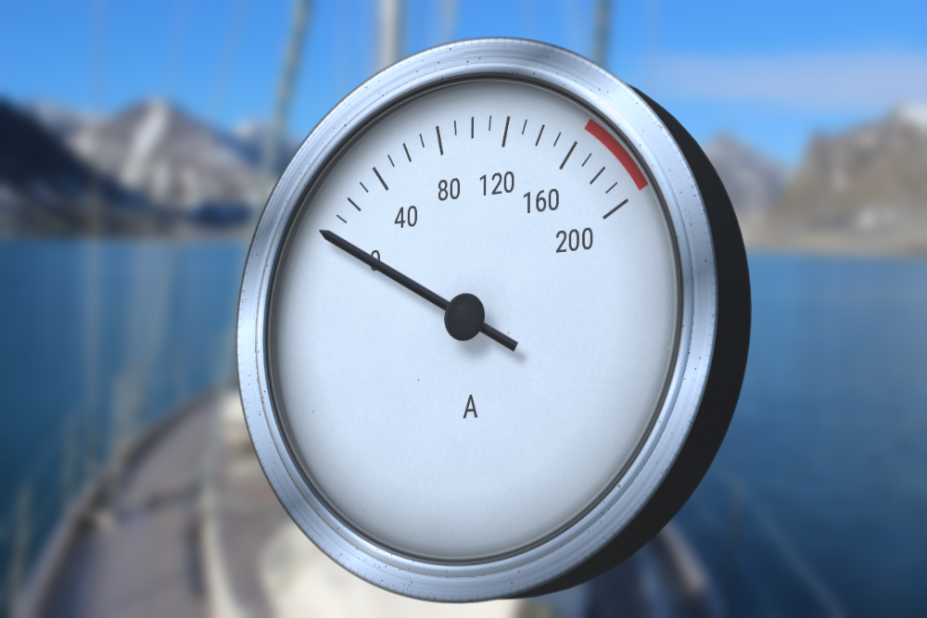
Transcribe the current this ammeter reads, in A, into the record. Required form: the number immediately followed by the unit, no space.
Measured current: 0A
